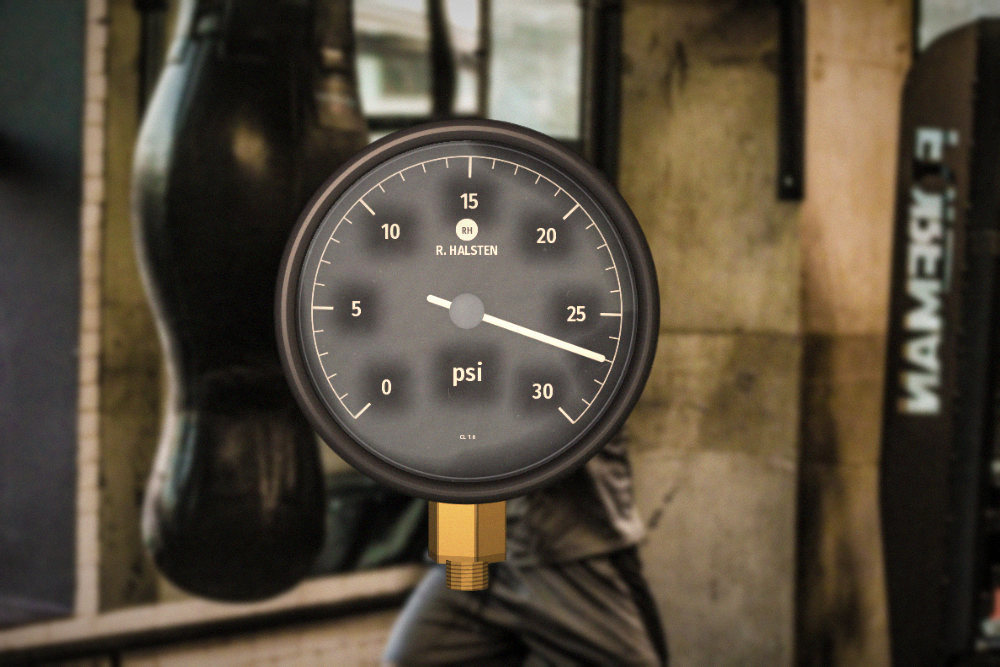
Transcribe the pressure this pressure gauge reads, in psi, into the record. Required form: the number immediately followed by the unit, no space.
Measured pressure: 27psi
